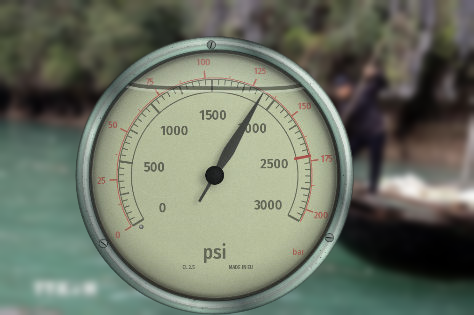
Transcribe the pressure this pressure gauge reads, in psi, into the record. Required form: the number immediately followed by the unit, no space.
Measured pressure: 1900psi
